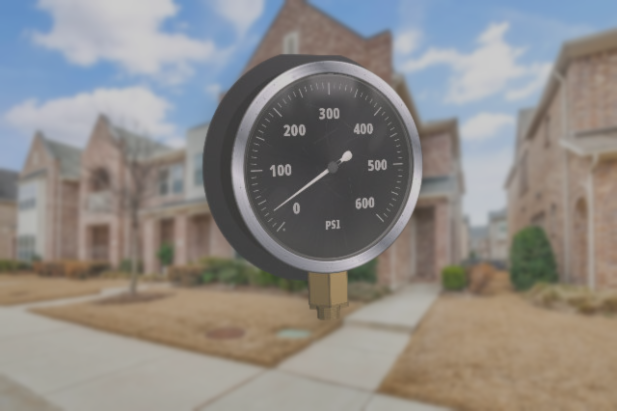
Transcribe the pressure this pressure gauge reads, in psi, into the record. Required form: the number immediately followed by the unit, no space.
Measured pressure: 30psi
